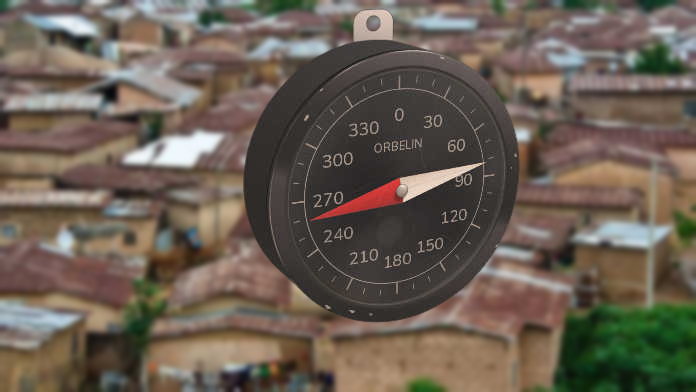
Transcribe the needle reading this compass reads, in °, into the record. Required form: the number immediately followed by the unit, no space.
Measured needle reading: 260°
